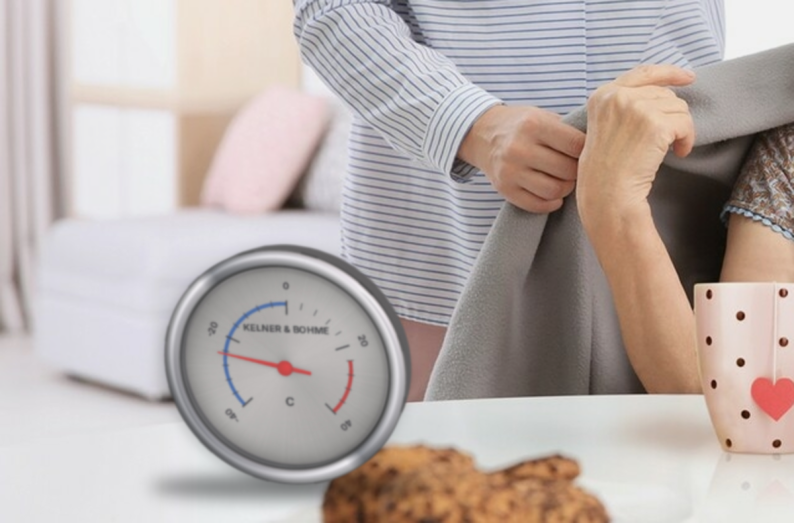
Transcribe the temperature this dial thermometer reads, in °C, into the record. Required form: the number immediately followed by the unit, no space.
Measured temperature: -24°C
